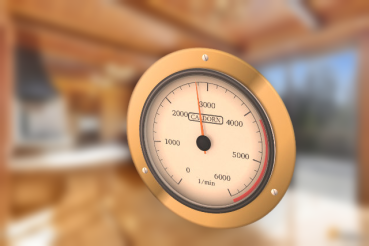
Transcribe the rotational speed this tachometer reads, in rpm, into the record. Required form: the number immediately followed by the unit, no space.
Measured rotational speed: 2800rpm
